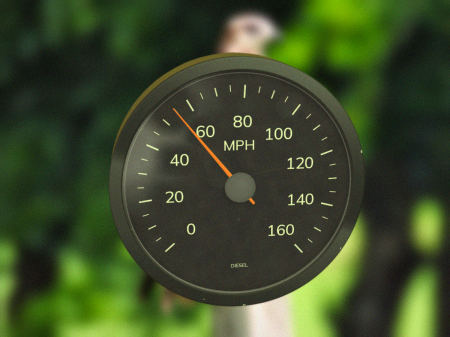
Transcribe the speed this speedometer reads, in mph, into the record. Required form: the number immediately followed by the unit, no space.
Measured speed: 55mph
